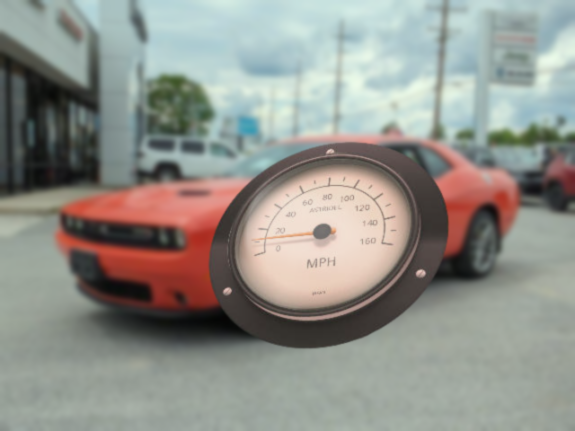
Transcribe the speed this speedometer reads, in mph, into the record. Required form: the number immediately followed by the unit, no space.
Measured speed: 10mph
